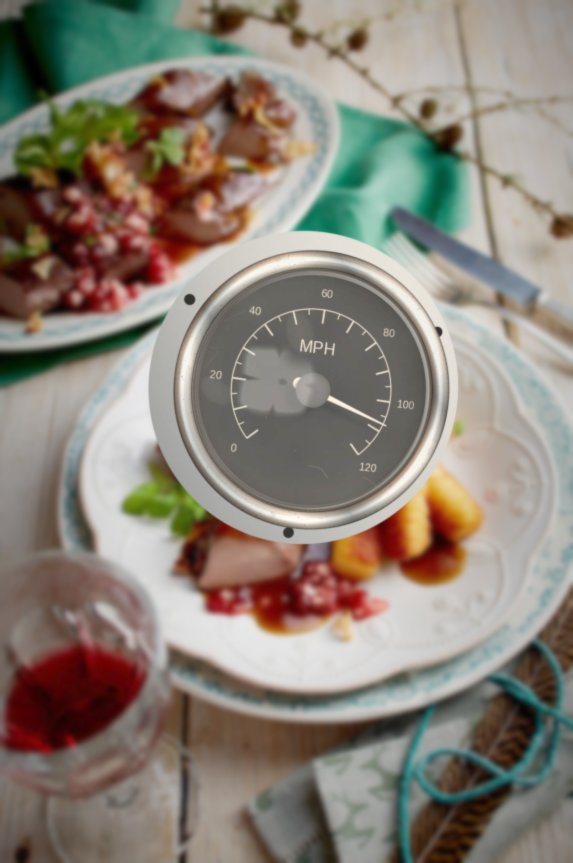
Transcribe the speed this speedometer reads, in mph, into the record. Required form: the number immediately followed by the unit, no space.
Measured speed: 107.5mph
